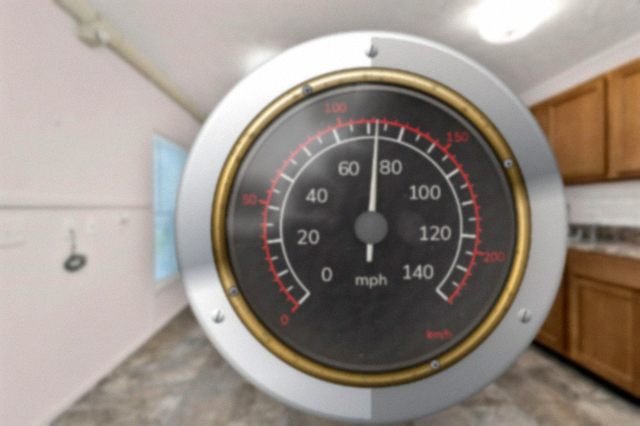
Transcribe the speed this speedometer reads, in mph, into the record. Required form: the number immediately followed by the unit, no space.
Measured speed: 72.5mph
